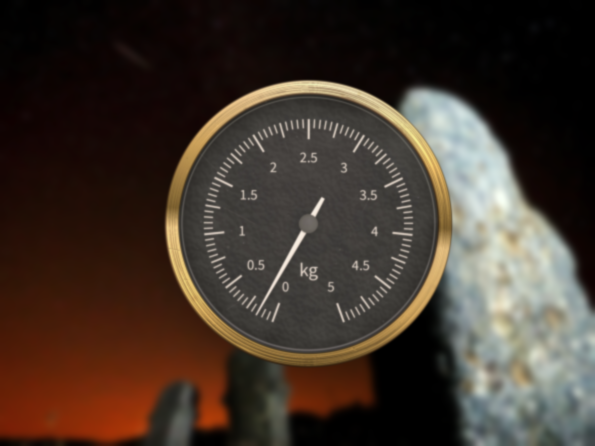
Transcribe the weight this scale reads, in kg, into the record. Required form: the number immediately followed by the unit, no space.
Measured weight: 0.15kg
